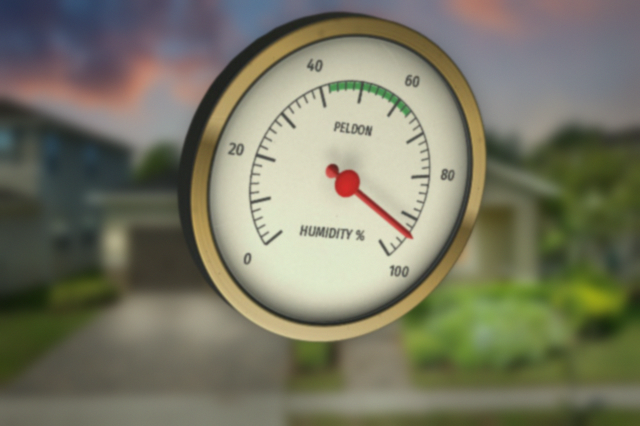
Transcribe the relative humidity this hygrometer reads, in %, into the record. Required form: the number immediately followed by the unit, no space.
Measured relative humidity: 94%
